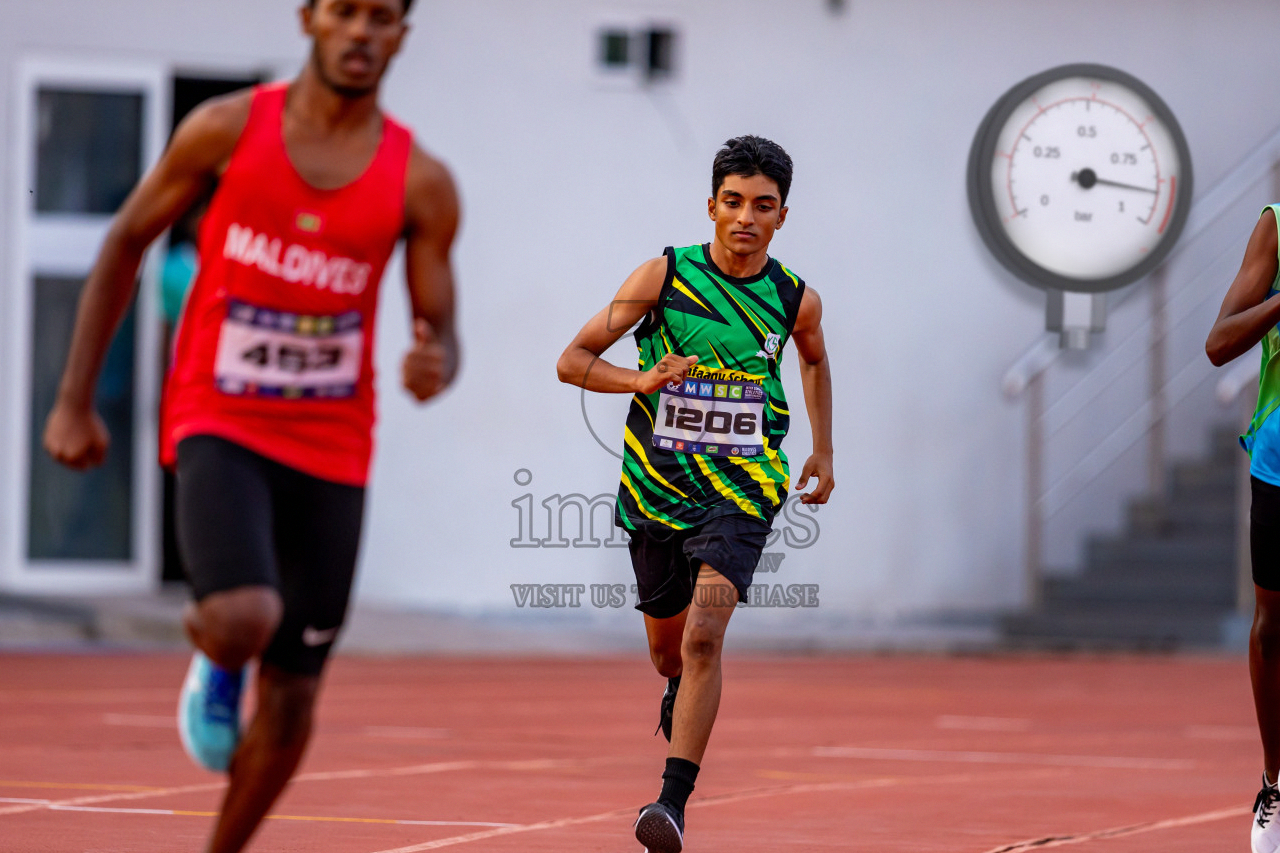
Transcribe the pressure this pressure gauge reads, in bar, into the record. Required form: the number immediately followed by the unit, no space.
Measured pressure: 0.9bar
